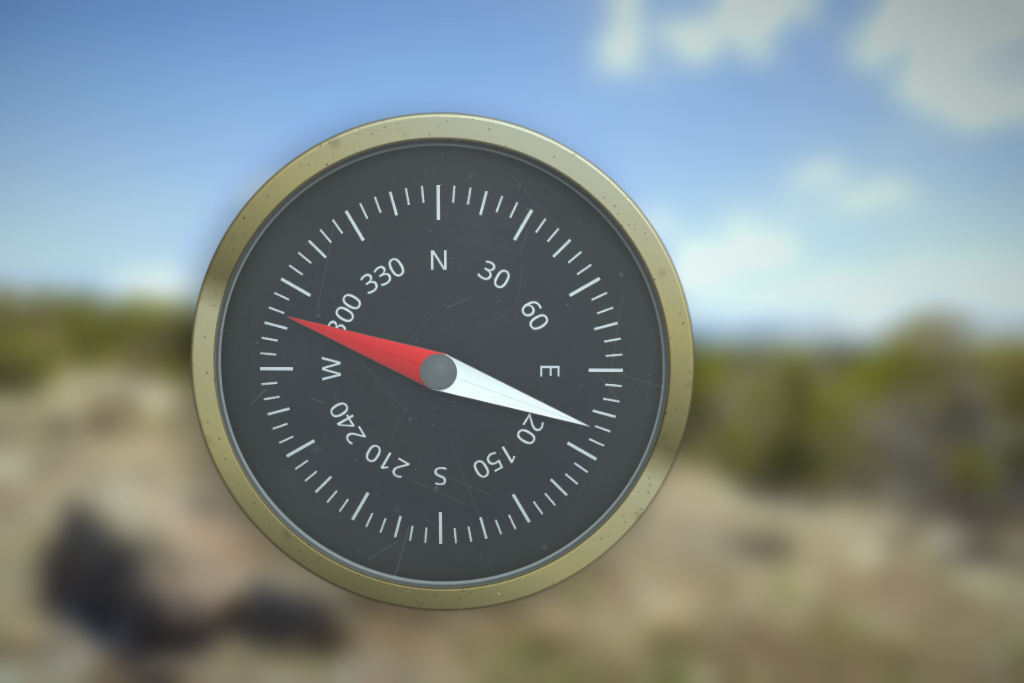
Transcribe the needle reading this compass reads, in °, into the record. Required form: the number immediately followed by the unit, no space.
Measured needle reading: 290°
